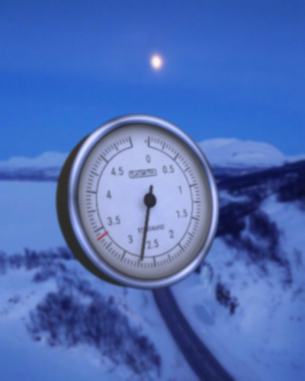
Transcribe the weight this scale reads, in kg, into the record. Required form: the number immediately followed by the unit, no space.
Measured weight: 2.75kg
